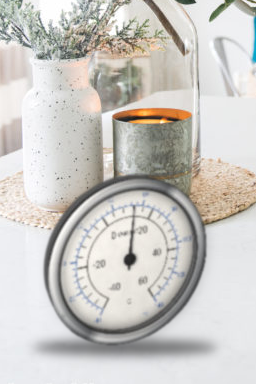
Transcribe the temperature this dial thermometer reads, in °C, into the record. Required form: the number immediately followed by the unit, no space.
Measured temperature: 12°C
